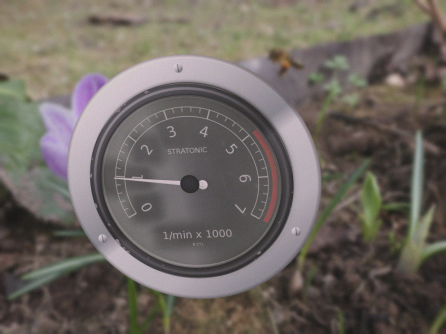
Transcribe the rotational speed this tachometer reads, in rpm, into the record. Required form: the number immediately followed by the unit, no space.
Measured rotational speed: 1000rpm
